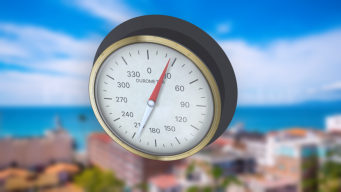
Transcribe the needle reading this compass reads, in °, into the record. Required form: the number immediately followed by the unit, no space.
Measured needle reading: 25°
